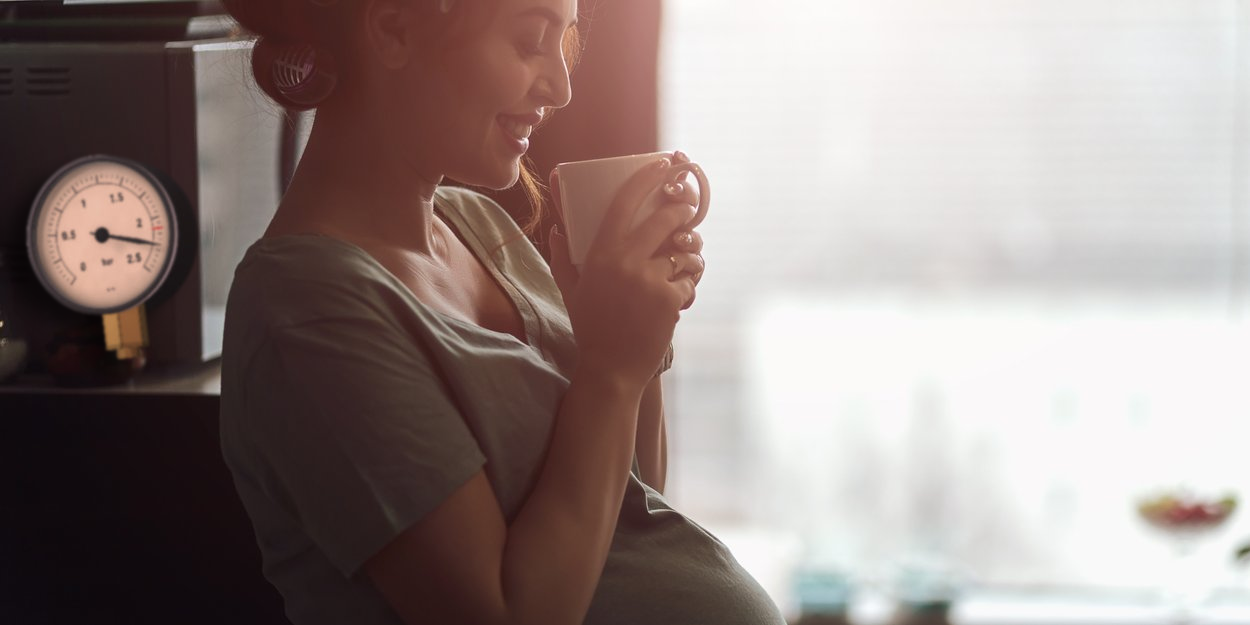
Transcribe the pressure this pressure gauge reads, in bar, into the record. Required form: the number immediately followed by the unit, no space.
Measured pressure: 2.25bar
